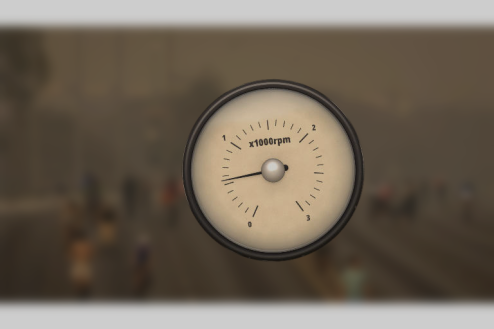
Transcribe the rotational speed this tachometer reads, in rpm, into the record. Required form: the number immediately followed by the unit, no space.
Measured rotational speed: 550rpm
